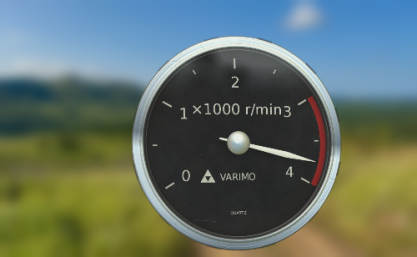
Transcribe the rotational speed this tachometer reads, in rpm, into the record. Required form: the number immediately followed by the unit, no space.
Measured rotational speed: 3750rpm
